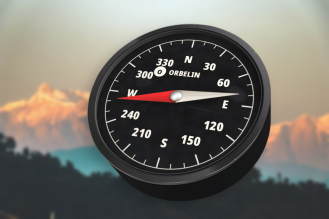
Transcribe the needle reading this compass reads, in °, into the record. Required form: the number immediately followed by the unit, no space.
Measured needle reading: 260°
